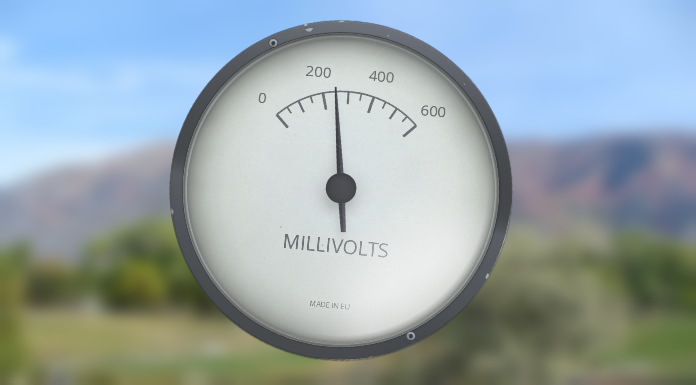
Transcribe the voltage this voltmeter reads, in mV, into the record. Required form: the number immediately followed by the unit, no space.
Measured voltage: 250mV
